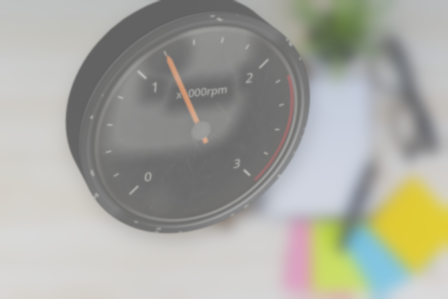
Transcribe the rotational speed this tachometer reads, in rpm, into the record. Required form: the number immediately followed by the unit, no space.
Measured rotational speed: 1200rpm
